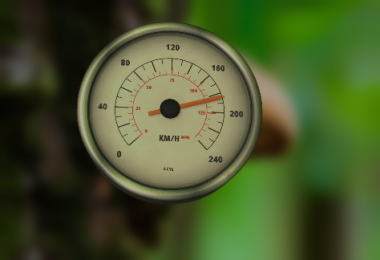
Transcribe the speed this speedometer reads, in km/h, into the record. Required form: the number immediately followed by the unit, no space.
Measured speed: 185km/h
